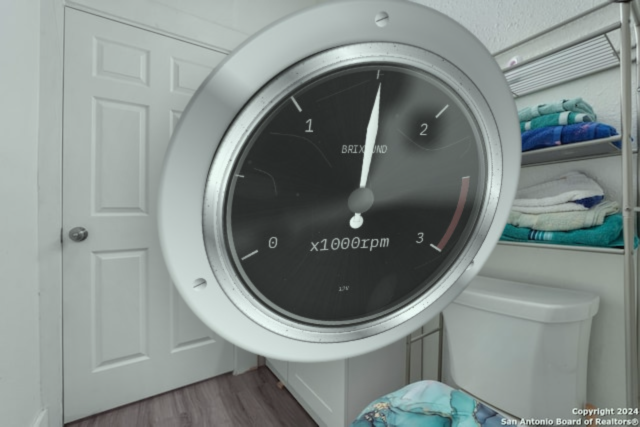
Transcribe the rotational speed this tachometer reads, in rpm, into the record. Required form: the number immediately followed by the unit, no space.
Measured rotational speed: 1500rpm
